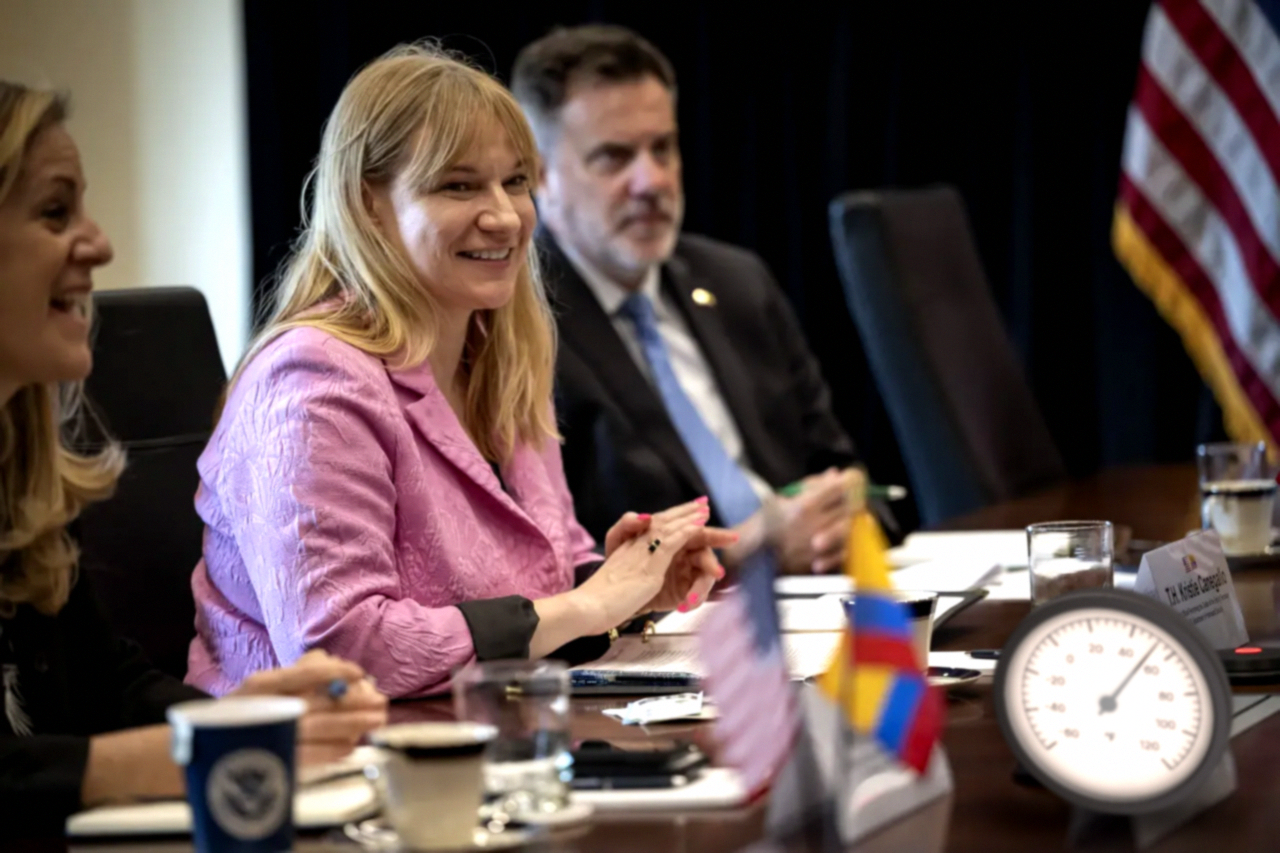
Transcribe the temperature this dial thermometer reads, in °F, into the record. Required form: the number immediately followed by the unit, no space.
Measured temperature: 52°F
